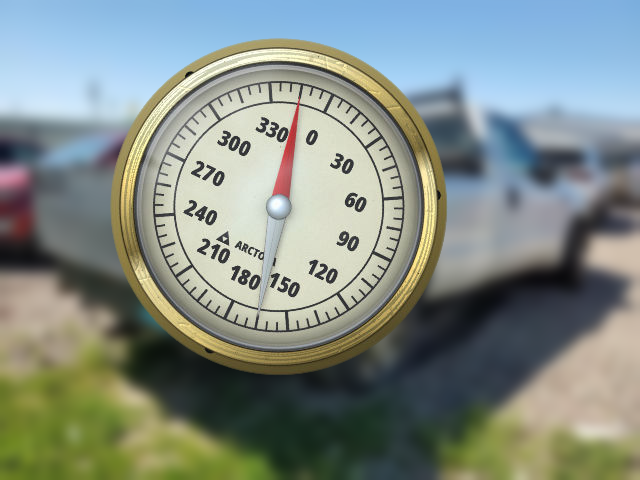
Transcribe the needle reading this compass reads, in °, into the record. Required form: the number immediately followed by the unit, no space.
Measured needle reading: 345°
